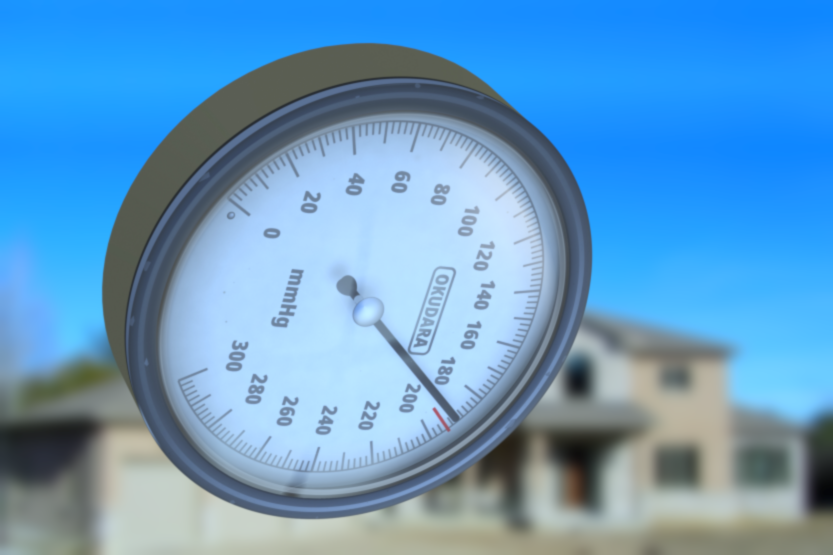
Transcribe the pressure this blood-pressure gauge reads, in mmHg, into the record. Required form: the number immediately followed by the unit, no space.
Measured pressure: 190mmHg
